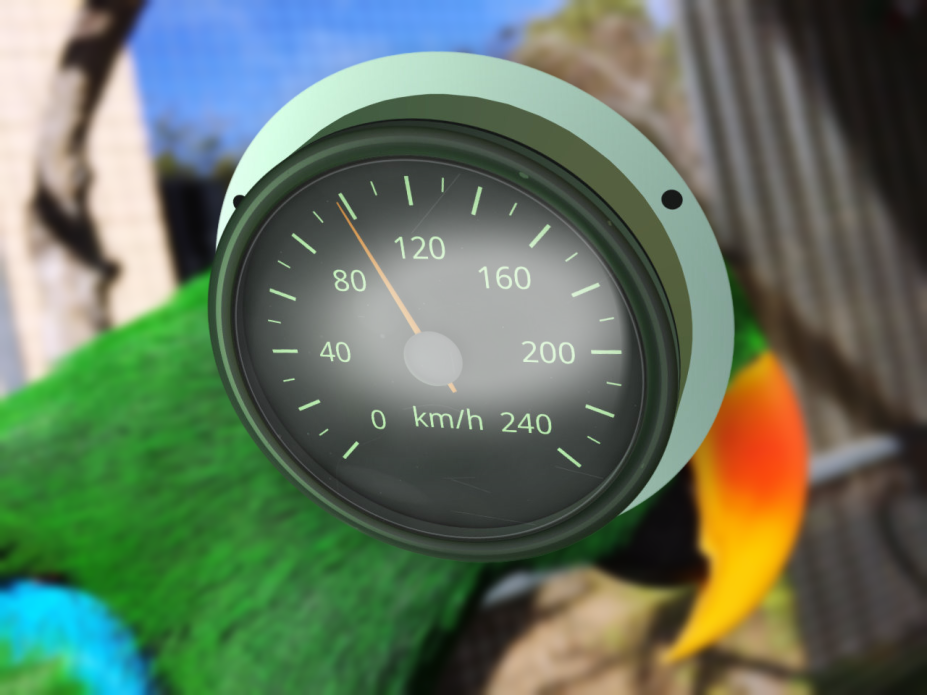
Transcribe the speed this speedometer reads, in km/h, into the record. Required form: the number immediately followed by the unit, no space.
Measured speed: 100km/h
